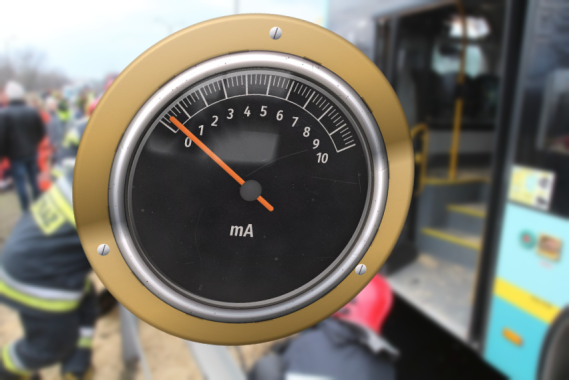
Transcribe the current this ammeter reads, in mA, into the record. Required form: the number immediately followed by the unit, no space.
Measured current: 0.4mA
